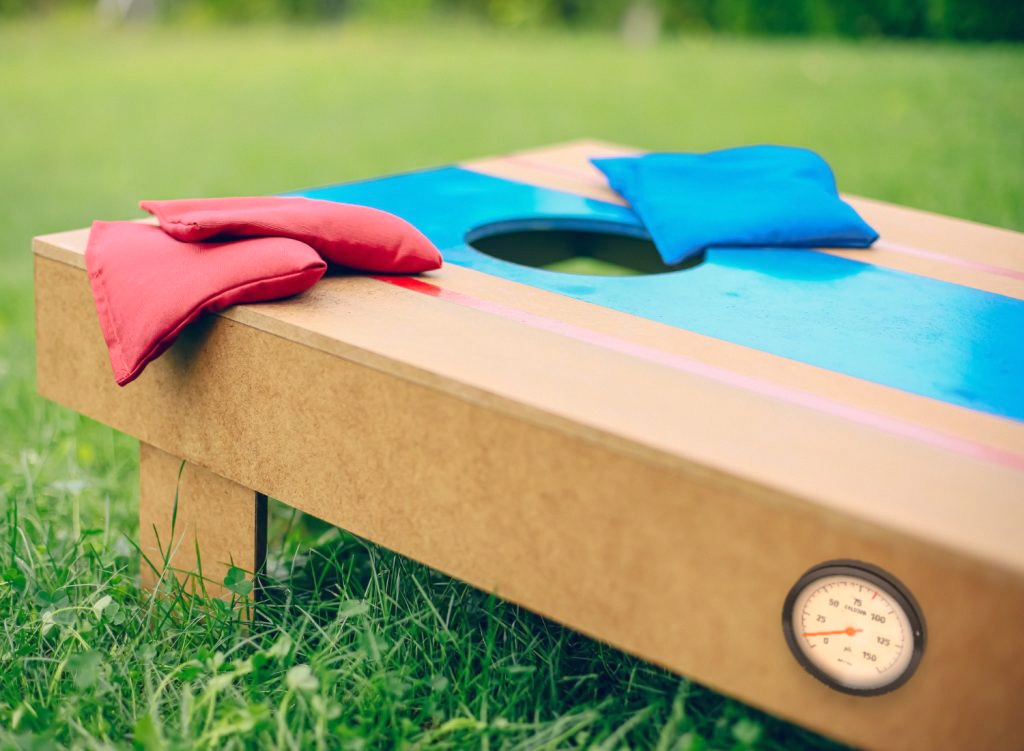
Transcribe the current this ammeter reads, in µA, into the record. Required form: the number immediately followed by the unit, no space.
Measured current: 10µA
